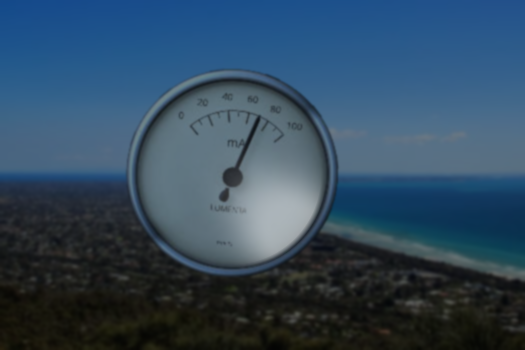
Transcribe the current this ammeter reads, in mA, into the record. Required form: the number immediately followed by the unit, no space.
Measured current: 70mA
